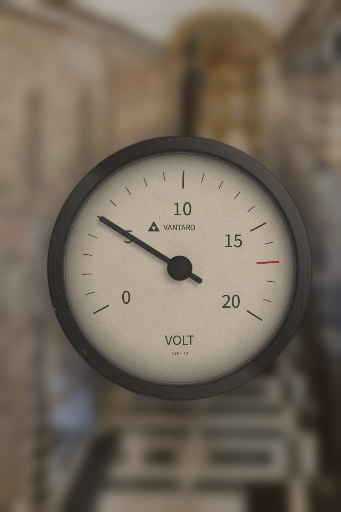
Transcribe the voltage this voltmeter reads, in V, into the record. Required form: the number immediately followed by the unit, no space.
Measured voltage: 5V
